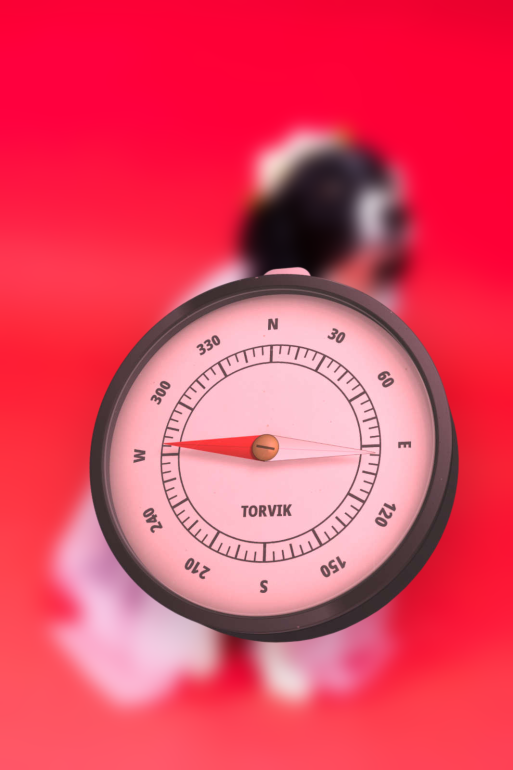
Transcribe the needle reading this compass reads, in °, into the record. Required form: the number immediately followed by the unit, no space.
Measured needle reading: 275°
